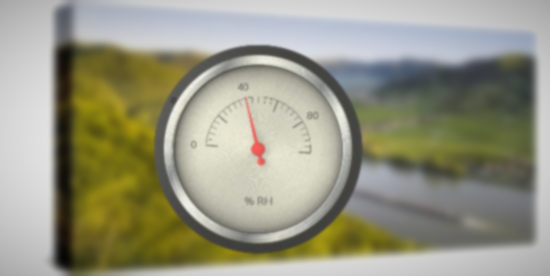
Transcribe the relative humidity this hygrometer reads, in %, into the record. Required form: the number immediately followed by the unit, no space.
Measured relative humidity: 40%
